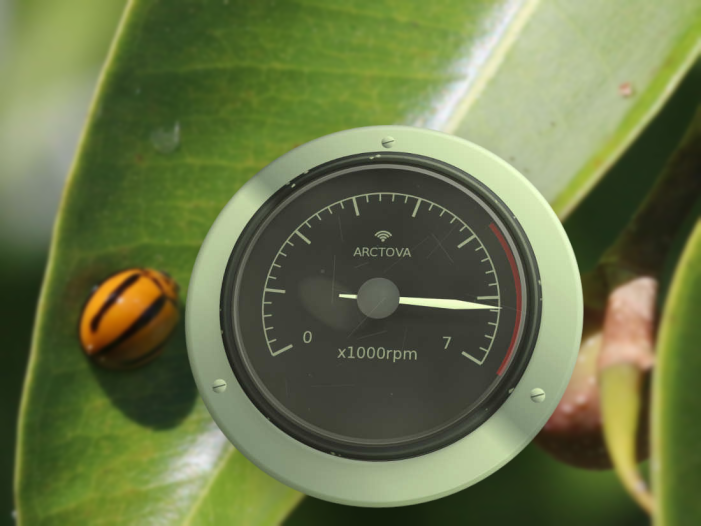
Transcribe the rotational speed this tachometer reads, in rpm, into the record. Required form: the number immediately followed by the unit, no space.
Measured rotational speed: 6200rpm
